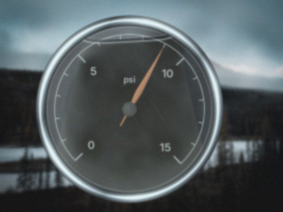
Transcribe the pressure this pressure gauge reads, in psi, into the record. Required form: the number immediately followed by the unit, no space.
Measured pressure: 9psi
